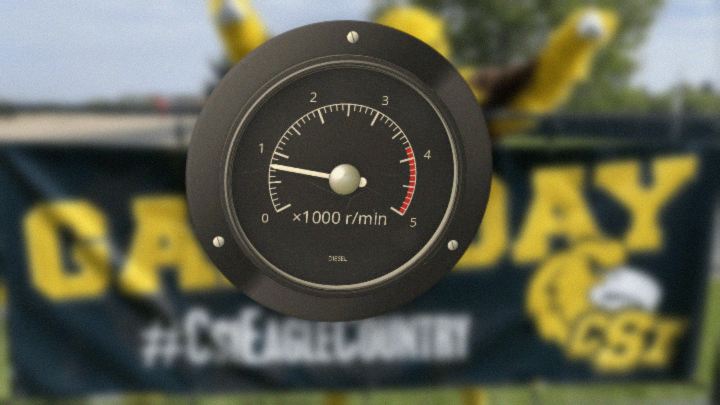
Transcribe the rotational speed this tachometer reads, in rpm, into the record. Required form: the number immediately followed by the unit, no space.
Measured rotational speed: 800rpm
